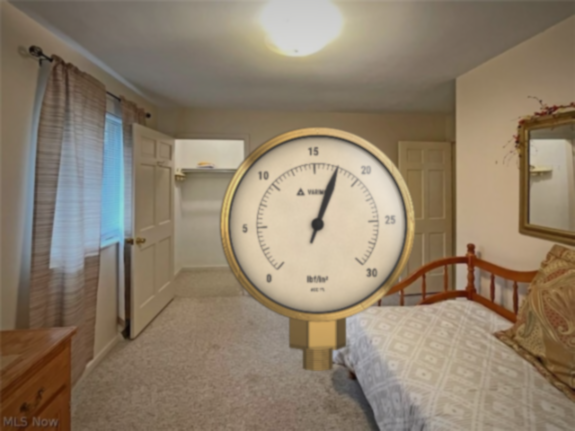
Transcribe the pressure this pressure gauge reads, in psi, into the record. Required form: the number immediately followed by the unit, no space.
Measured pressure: 17.5psi
